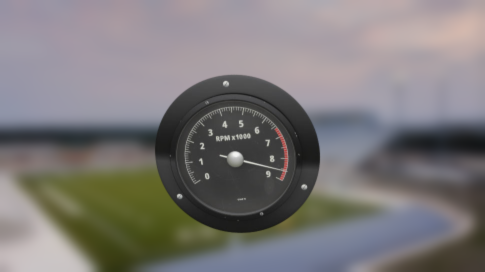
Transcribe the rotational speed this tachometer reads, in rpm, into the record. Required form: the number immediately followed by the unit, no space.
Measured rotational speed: 8500rpm
